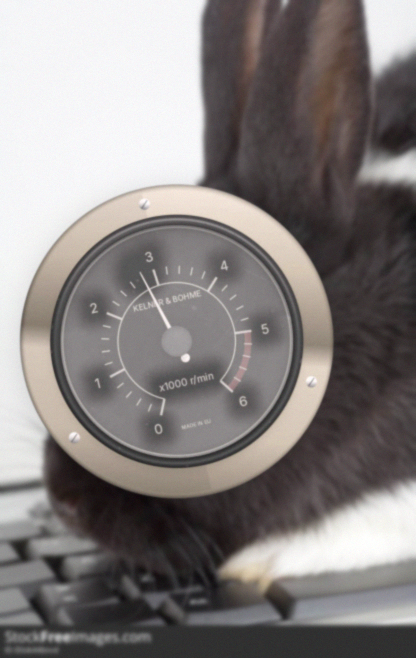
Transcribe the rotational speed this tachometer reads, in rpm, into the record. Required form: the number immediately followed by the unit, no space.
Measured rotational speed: 2800rpm
